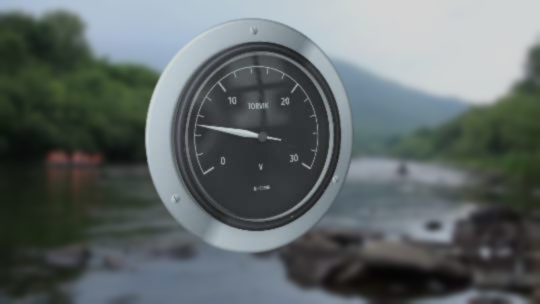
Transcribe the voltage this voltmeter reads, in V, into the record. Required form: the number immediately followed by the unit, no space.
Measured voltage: 5V
